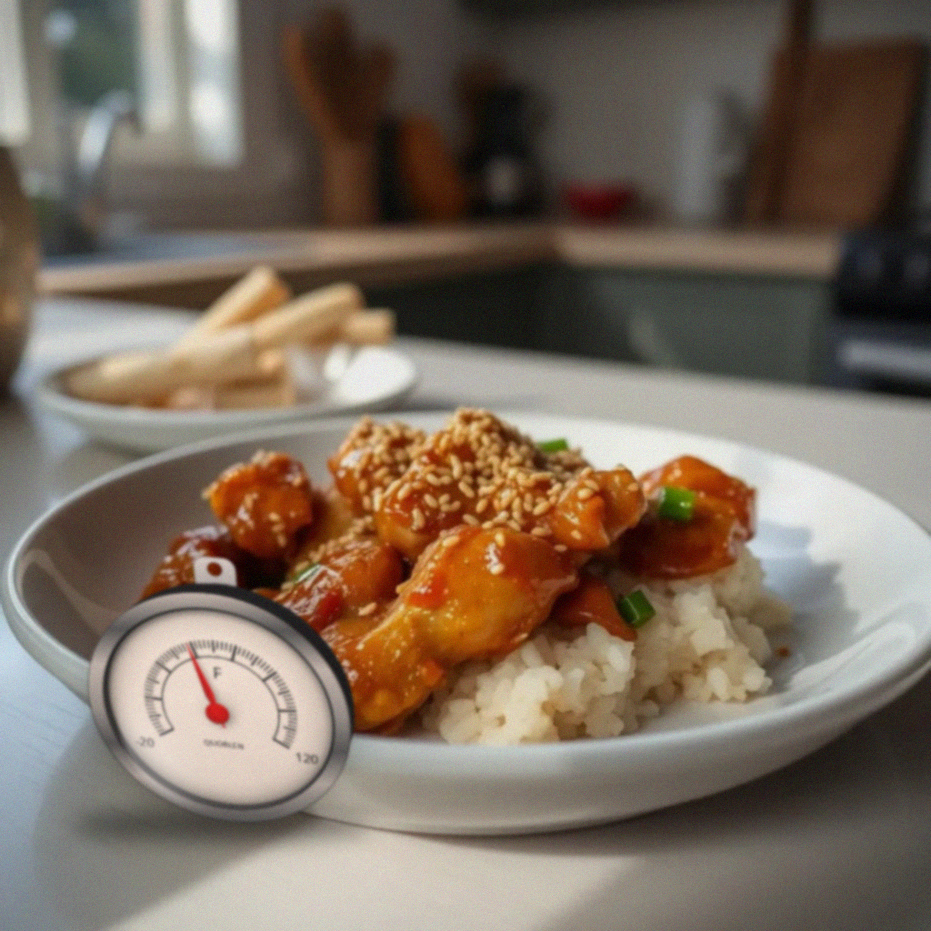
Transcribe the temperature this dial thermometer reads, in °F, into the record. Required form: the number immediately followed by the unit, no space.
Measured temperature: 40°F
